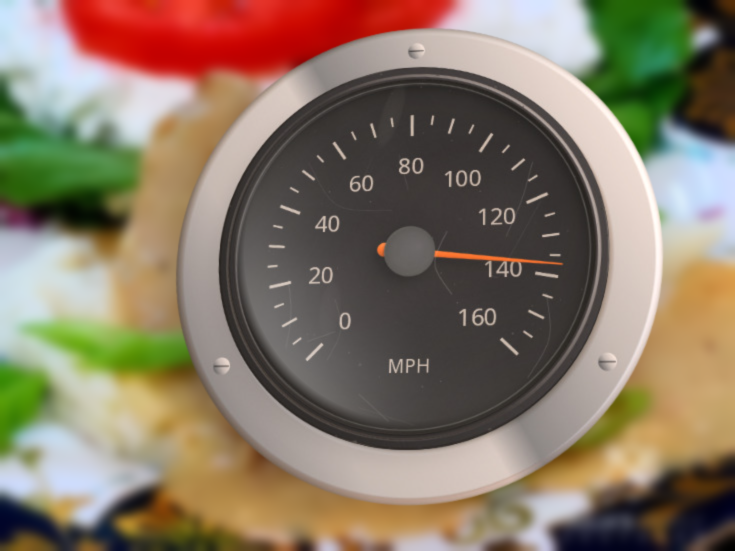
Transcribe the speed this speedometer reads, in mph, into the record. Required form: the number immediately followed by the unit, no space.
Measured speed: 137.5mph
